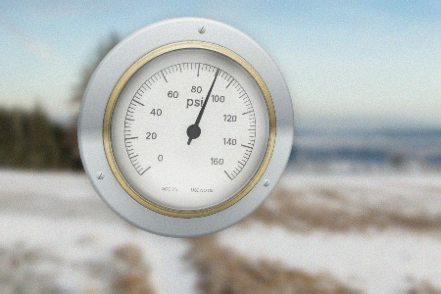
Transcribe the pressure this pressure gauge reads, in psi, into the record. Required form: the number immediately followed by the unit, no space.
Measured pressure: 90psi
